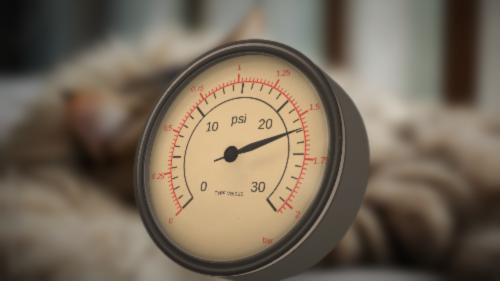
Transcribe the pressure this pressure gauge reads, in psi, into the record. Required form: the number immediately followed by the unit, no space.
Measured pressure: 23psi
